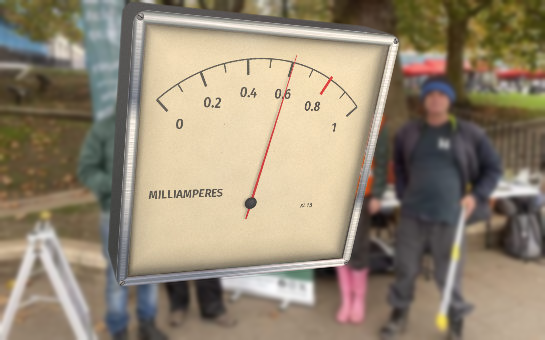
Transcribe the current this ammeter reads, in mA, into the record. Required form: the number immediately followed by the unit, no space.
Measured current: 0.6mA
